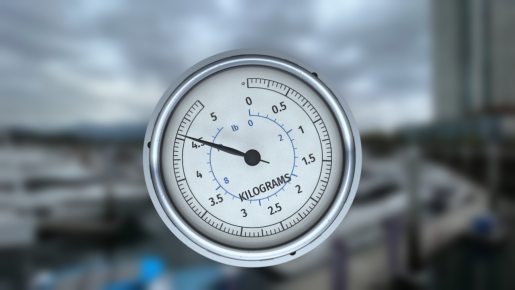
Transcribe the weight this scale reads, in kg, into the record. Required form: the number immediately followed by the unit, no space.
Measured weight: 4.55kg
